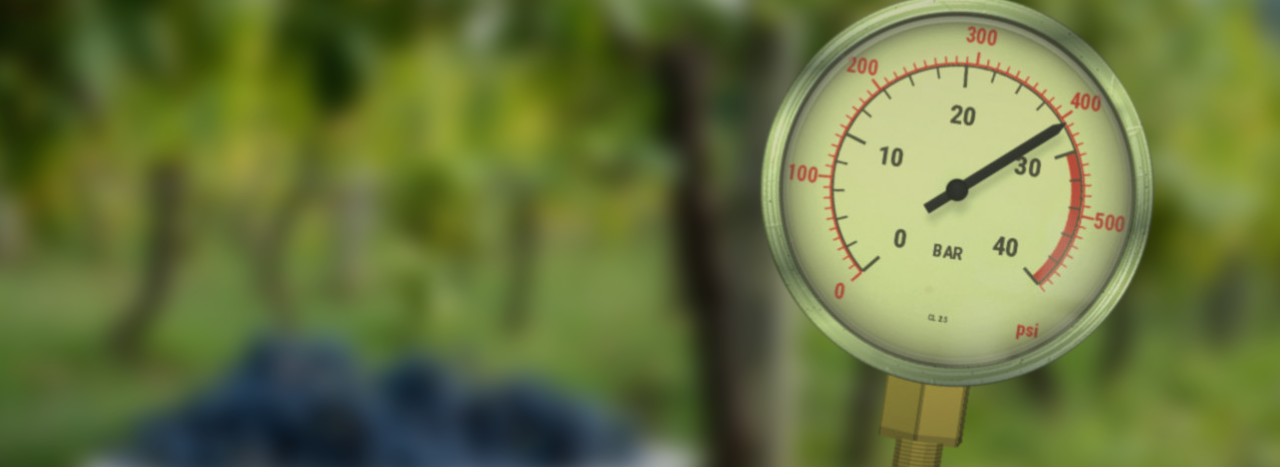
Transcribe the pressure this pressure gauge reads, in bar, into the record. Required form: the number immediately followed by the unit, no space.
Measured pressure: 28bar
